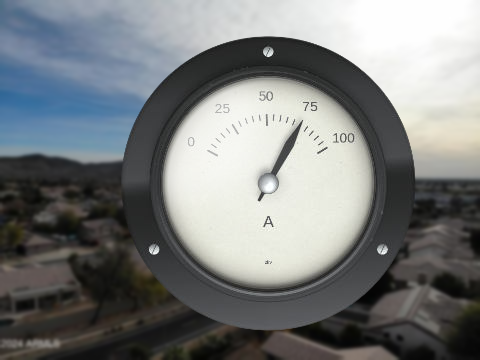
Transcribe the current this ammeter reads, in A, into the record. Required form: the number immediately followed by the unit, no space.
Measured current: 75A
